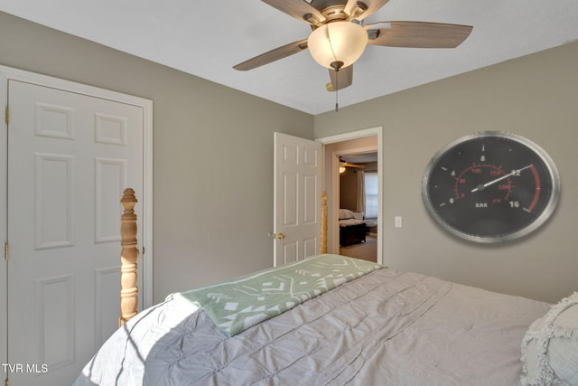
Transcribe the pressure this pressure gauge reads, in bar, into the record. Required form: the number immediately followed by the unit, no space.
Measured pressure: 12bar
